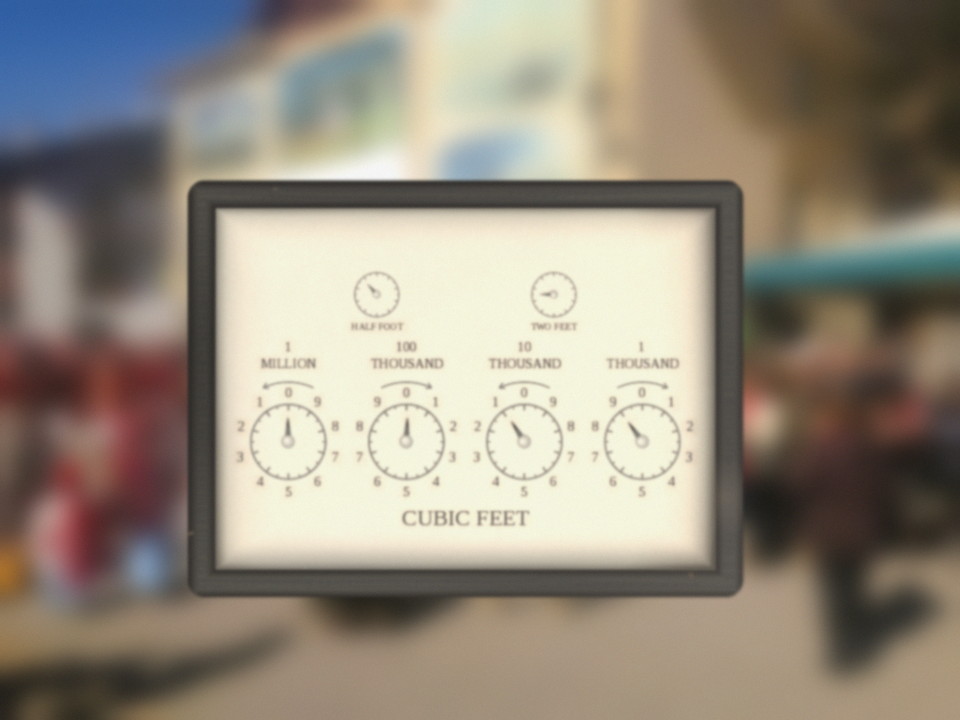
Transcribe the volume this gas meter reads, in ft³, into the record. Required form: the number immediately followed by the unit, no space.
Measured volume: 900ft³
